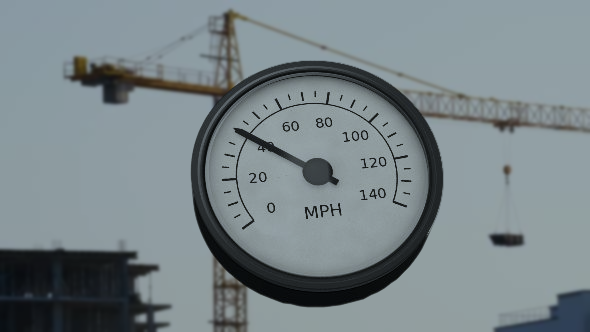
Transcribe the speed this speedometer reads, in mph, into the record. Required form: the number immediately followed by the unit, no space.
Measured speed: 40mph
